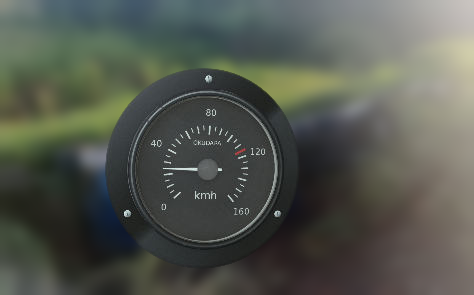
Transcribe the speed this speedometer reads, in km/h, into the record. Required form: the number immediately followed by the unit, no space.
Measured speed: 25km/h
